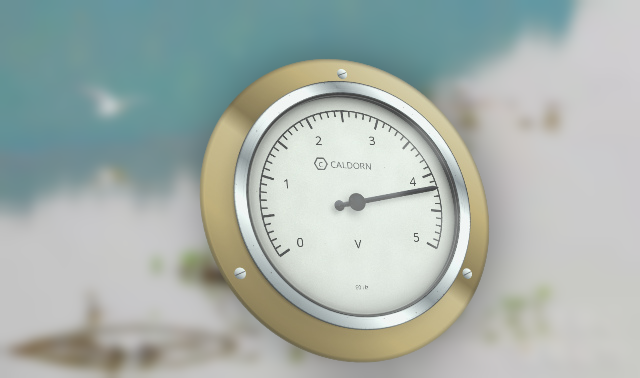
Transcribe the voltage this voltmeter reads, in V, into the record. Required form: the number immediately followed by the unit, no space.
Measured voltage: 4.2V
